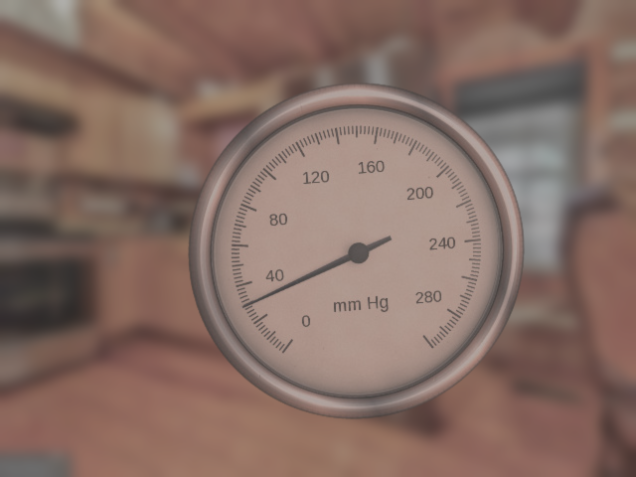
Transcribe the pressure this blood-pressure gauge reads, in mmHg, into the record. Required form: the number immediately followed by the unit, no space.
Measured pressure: 30mmHg
